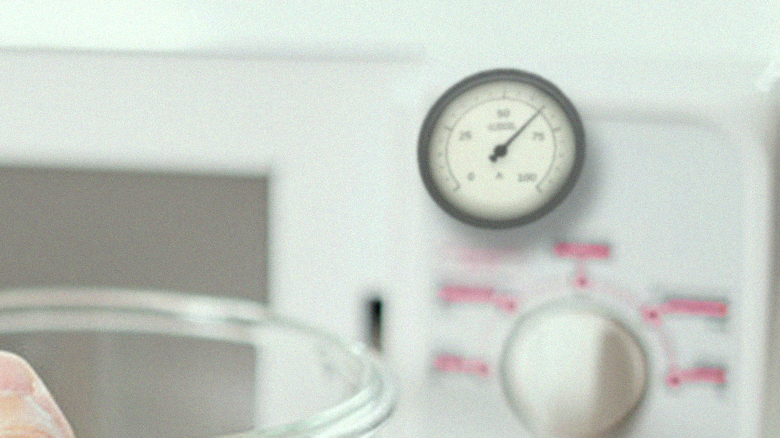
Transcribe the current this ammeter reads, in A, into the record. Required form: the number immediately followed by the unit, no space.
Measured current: 65A
